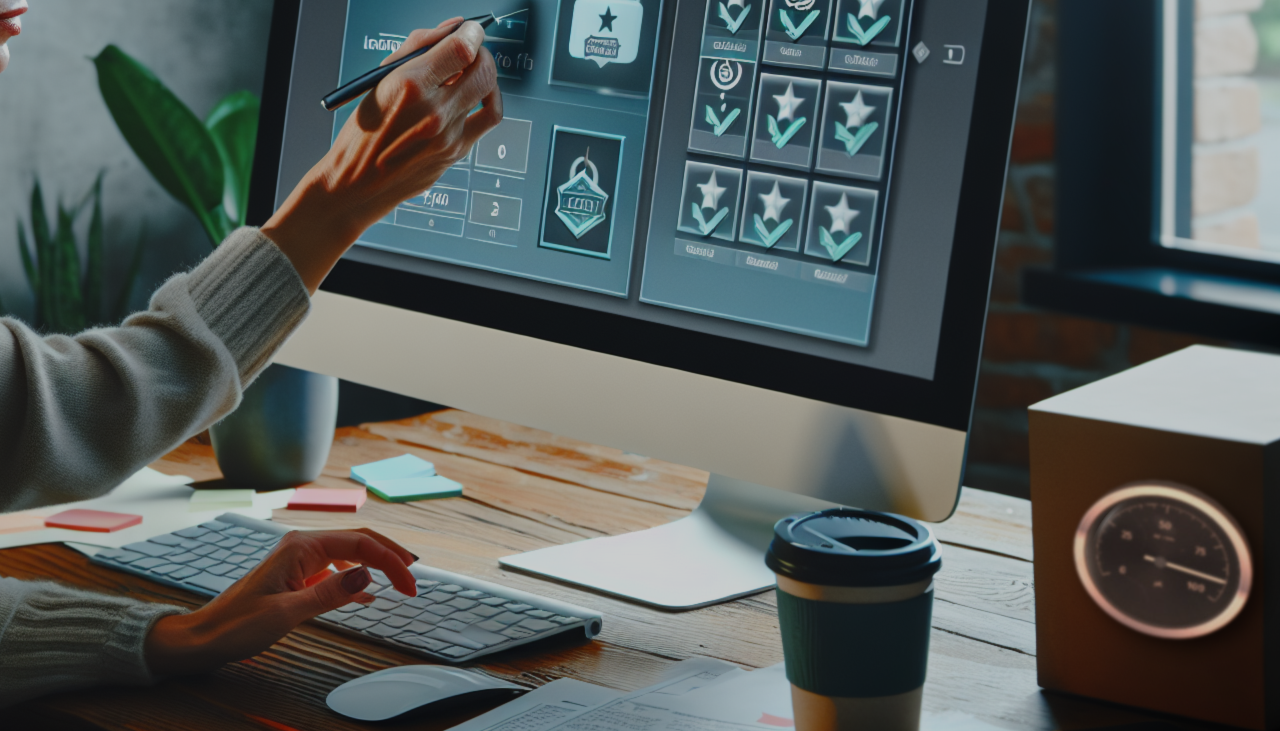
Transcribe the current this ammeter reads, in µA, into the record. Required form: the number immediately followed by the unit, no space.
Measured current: 90µA
